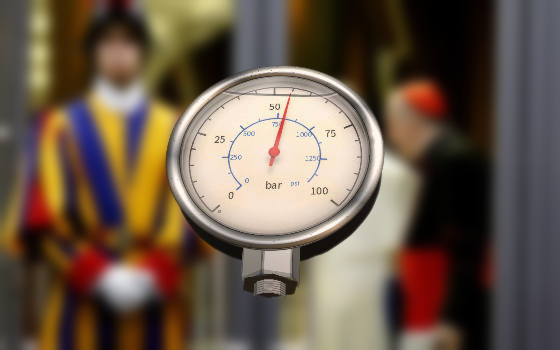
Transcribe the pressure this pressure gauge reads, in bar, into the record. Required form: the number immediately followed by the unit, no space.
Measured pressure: 55bar
